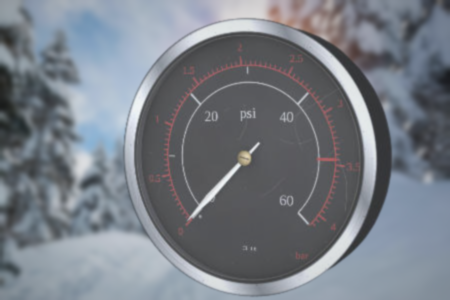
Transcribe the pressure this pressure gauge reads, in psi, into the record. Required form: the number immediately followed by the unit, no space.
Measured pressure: 0psi
